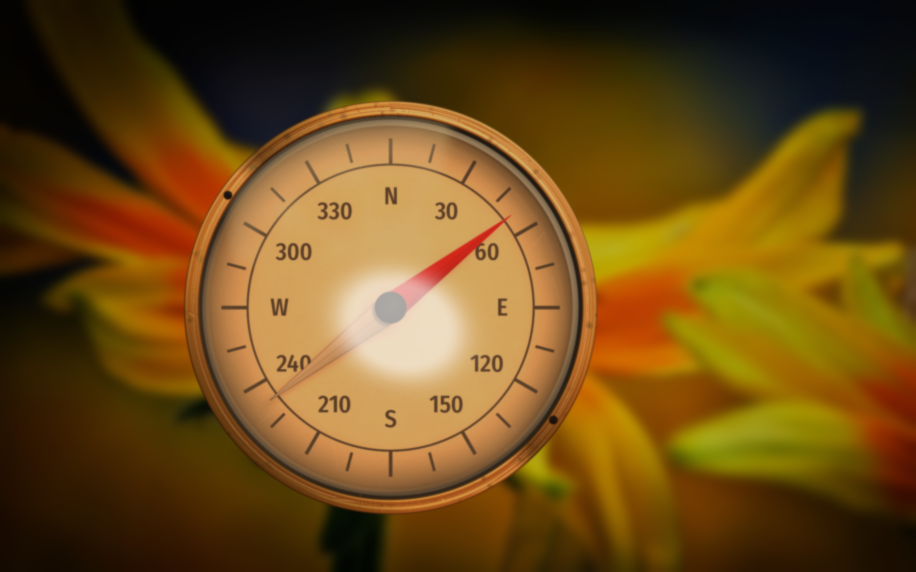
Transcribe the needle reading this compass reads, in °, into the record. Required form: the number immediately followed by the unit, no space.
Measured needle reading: 52.5°
